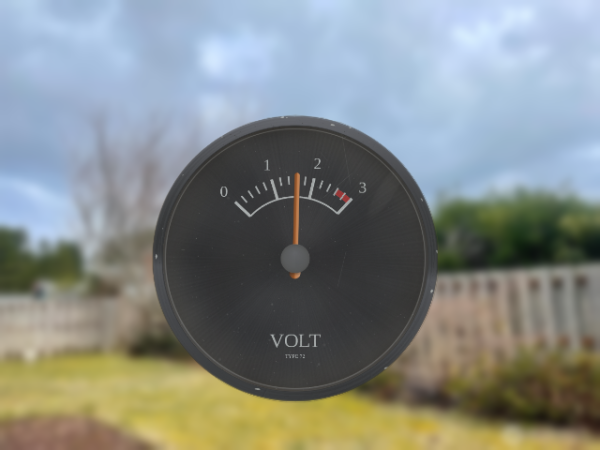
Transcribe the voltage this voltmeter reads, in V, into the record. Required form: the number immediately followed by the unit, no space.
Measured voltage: 1.6V
